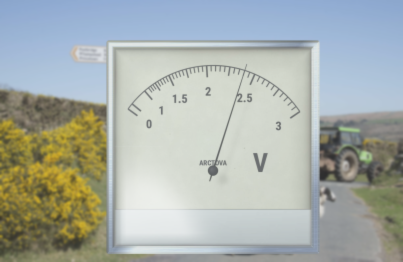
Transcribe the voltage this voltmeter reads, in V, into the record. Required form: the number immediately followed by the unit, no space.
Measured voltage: 2.4V
